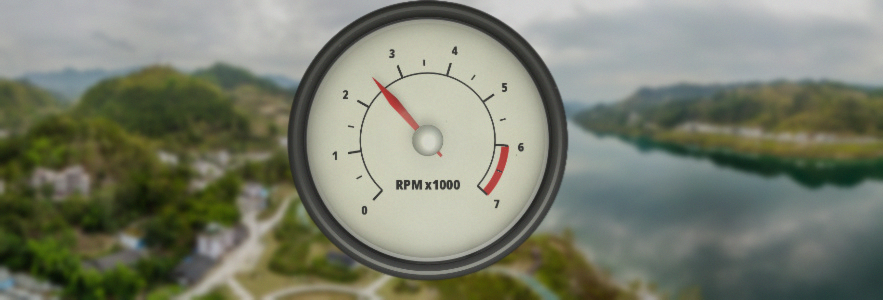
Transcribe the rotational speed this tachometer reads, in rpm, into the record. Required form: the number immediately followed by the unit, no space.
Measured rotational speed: 2500rpm
